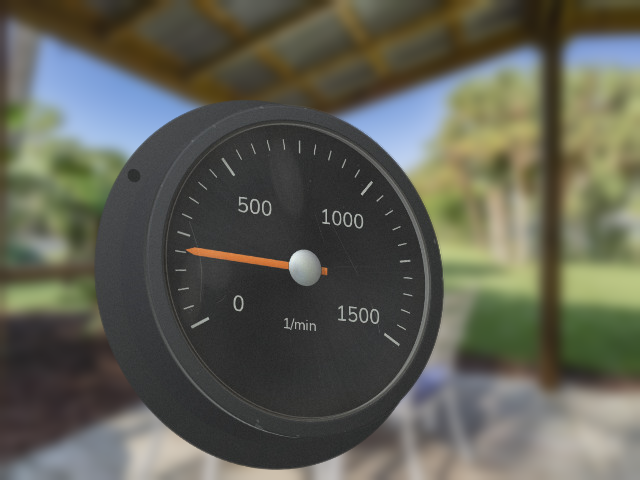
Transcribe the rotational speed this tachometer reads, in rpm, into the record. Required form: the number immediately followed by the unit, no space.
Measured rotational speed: 200rpm
